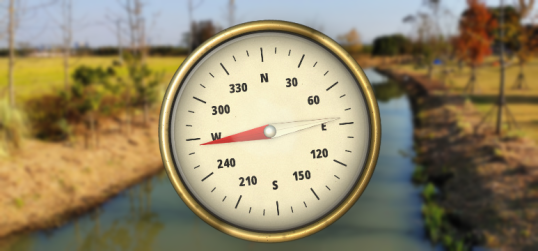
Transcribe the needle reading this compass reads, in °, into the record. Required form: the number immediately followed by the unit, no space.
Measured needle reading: 265°
